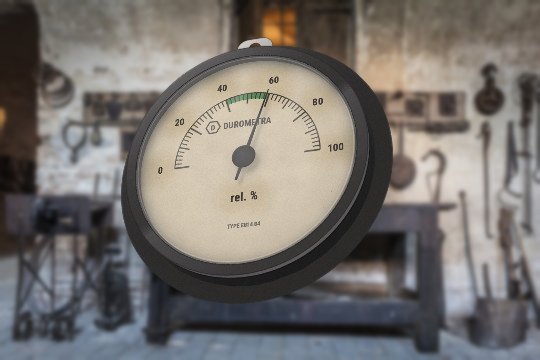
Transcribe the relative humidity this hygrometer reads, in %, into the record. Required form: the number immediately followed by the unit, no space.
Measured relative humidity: 60%
